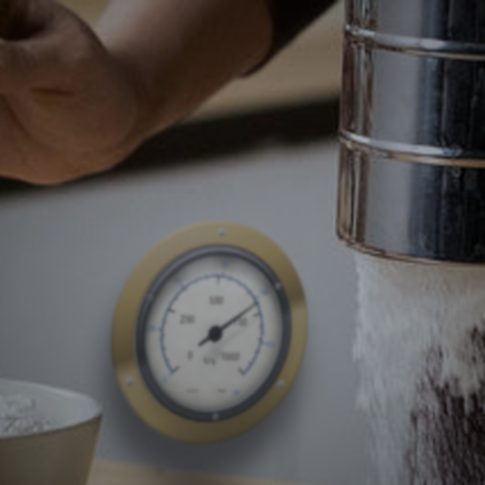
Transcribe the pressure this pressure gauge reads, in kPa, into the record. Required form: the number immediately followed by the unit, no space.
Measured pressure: 700kPa
